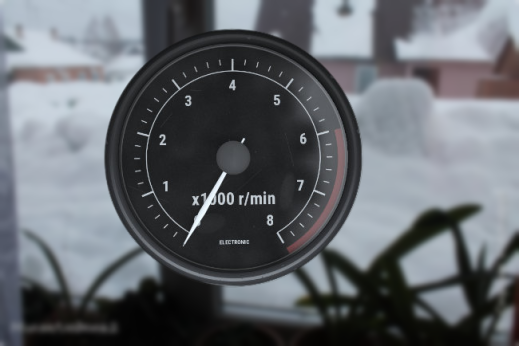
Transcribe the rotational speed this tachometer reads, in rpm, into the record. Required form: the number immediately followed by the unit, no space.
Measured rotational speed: 0rpm
